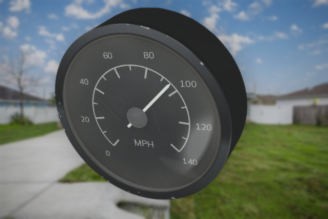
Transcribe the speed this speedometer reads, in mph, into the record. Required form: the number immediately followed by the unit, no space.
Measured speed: 95mph
